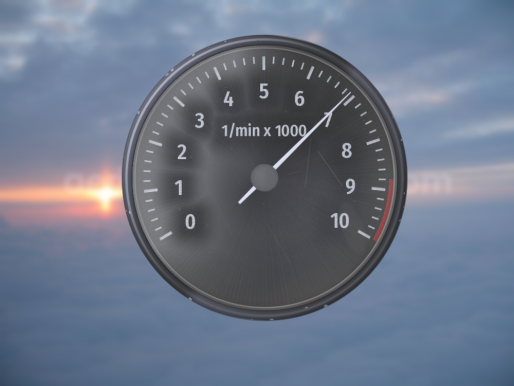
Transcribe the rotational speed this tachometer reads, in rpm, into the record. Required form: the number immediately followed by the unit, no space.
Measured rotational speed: 6900rpm
